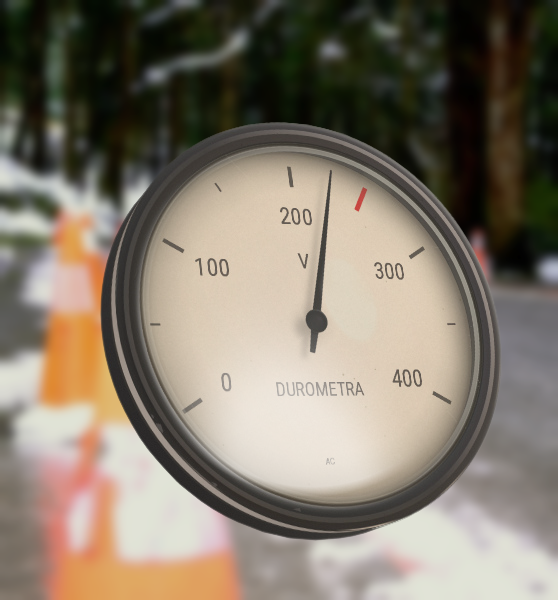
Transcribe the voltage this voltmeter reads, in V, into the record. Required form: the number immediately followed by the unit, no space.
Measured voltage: 225V
